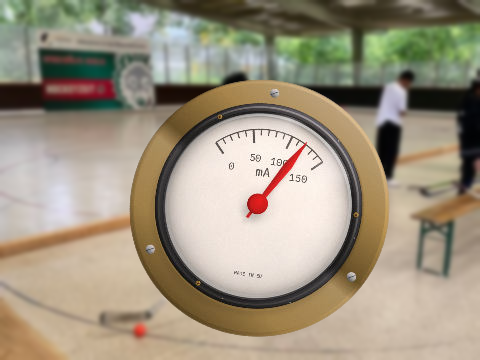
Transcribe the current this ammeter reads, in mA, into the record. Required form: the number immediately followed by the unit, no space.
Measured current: 120mA
